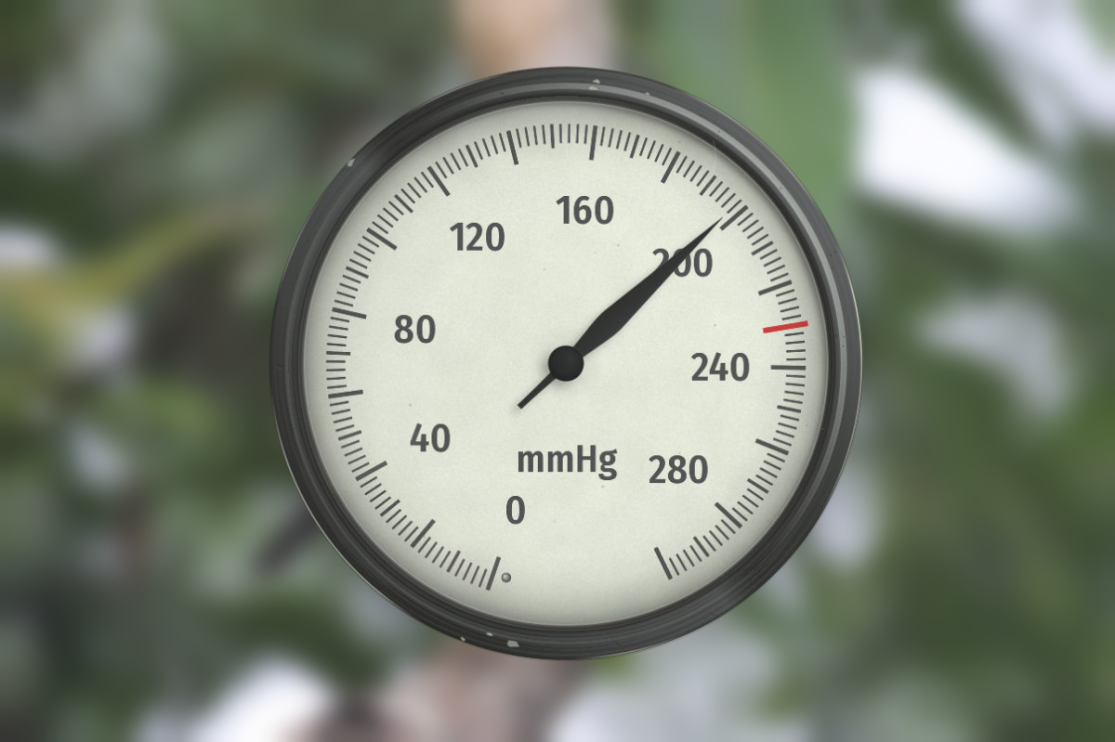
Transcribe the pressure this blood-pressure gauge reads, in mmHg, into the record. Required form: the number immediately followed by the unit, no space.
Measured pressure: 198mmHg
